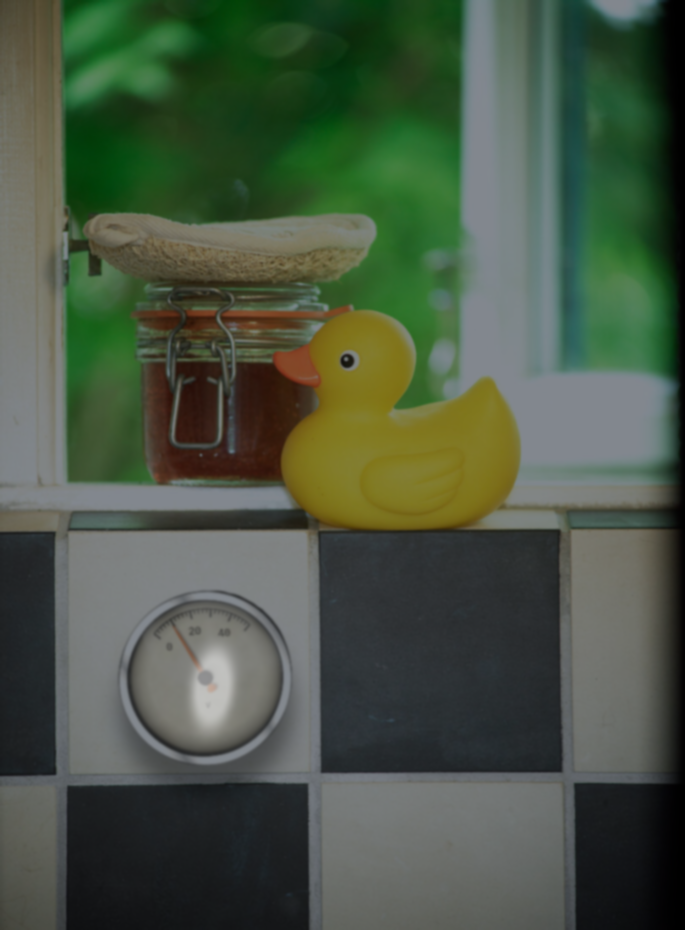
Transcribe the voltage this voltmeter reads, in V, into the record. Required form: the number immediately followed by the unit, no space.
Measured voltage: 10V
